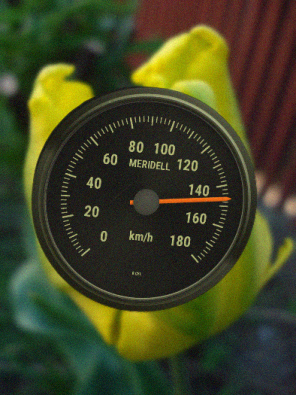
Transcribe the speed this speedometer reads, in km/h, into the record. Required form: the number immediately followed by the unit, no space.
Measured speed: 146km/h
